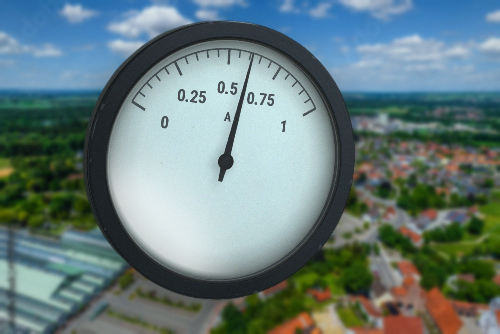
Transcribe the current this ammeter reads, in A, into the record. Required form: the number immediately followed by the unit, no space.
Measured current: 0.6A
